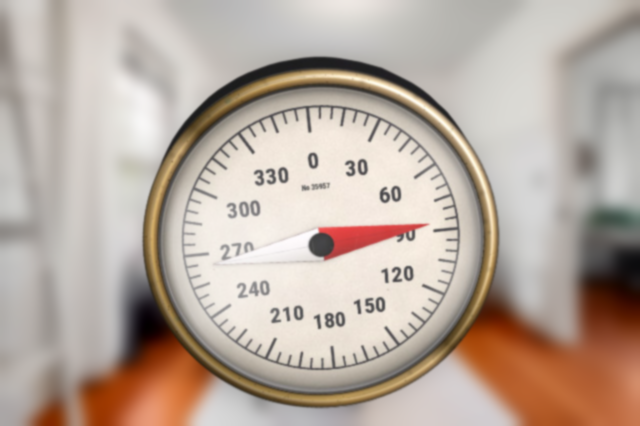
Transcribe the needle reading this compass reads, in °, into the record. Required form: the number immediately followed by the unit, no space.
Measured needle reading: 85°
